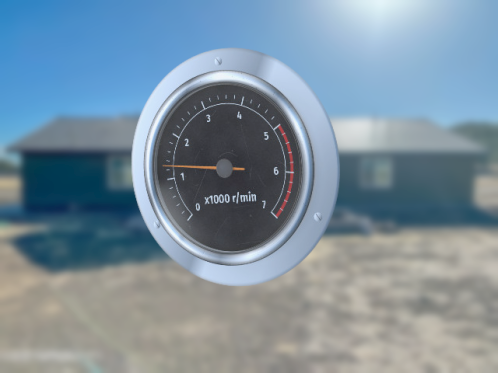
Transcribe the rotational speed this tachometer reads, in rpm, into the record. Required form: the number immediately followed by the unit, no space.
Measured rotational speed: 1300rpm
